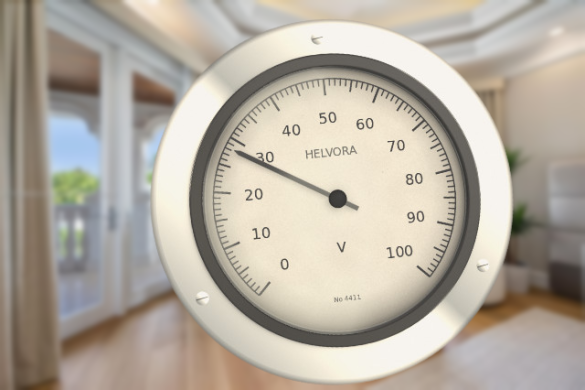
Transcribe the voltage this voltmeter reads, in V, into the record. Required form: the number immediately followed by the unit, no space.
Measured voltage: 28V
